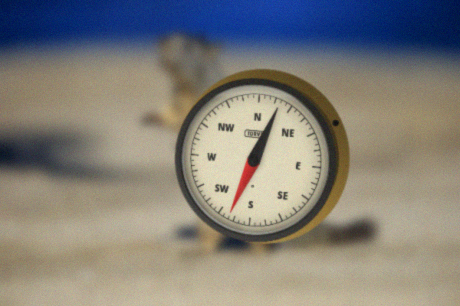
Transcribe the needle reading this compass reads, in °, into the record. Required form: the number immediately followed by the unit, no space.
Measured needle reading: 200°
